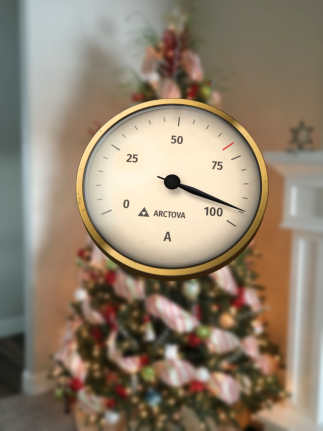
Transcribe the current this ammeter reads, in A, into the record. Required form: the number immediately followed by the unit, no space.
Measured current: 95A
